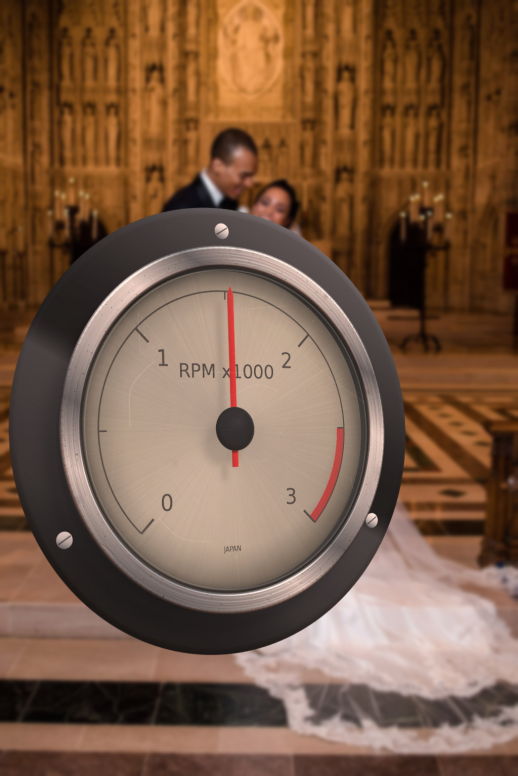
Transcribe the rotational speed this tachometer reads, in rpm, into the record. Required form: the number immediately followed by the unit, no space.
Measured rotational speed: 1500rpm
